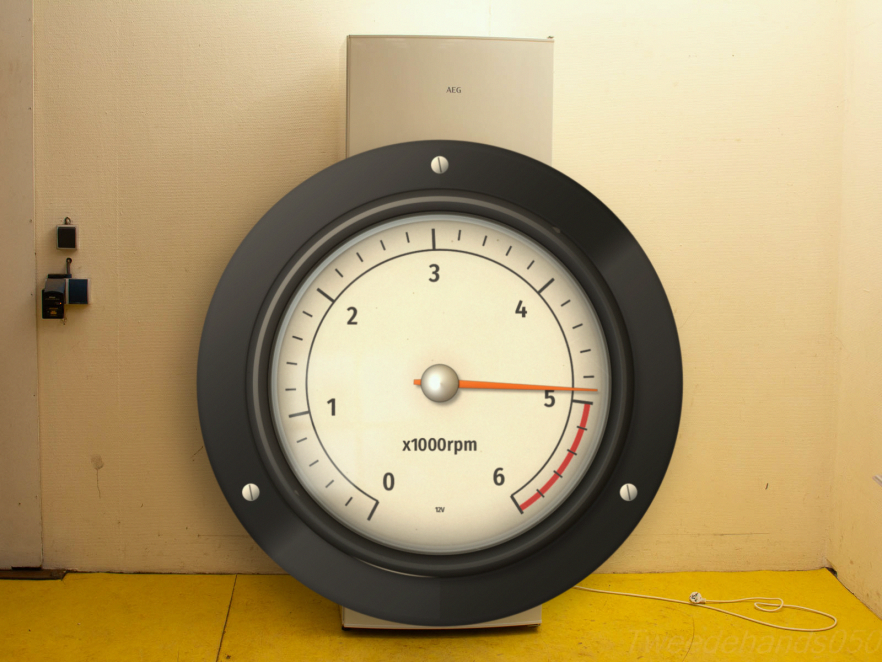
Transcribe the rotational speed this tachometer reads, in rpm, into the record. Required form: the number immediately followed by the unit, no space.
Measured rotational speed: 4900rpm
